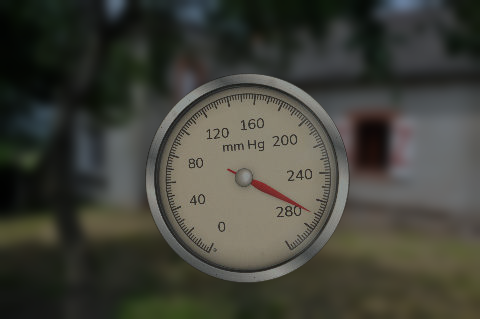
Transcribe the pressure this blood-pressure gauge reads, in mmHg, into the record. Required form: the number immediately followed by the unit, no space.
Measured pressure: 270mmHg
